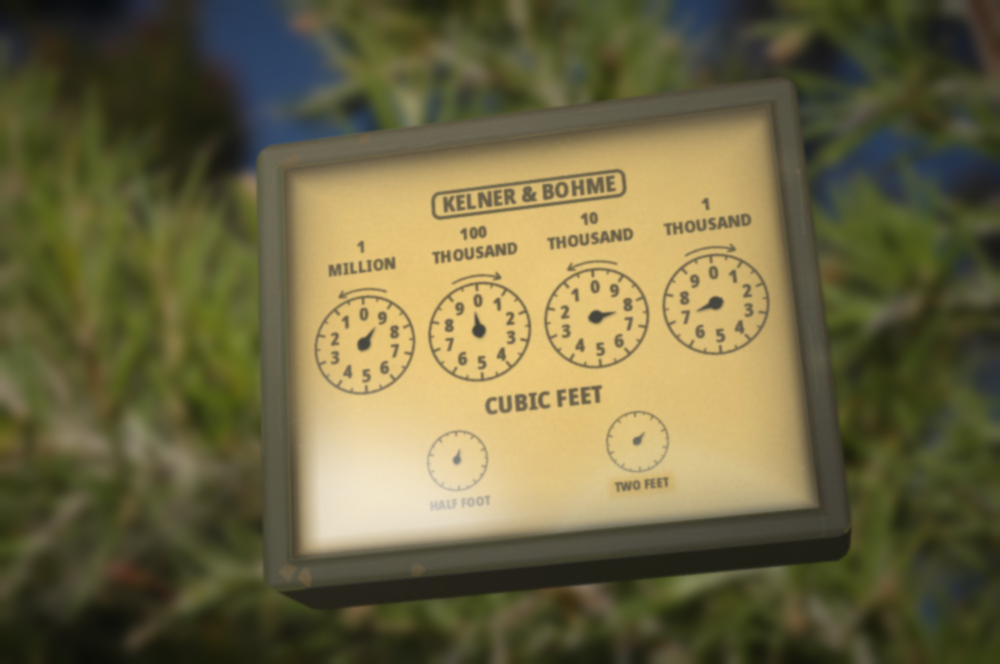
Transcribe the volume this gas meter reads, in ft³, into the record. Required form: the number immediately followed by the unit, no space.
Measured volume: 897700ft³
